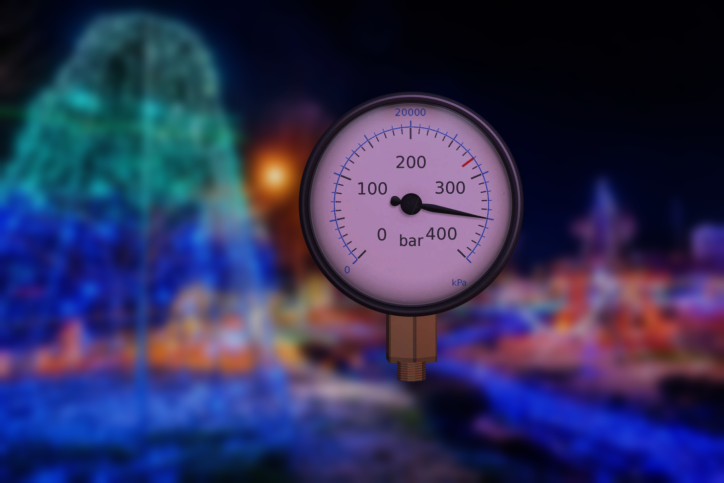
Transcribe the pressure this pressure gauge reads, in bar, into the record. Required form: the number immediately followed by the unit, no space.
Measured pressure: 350bar
